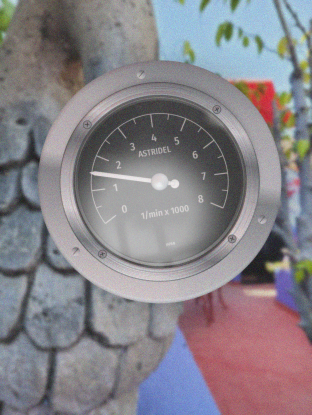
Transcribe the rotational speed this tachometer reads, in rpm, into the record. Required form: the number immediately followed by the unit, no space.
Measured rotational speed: 1500rpm
